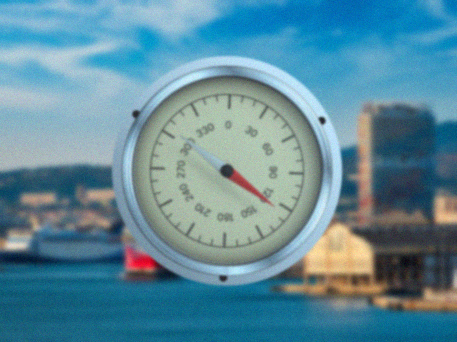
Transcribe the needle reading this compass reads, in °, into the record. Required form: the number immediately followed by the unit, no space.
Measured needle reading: 125°
